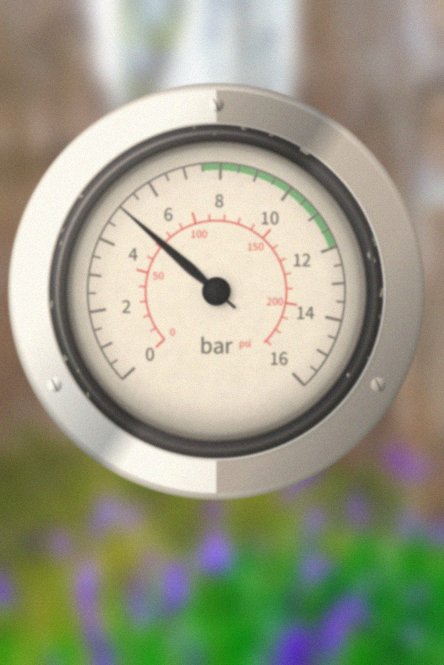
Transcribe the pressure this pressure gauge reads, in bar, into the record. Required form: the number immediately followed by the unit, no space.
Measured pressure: 5bar
